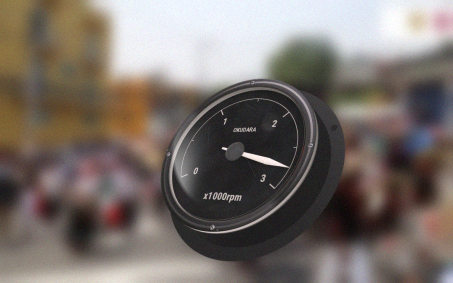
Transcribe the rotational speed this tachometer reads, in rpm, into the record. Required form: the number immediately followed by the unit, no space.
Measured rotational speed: 2750rpm
